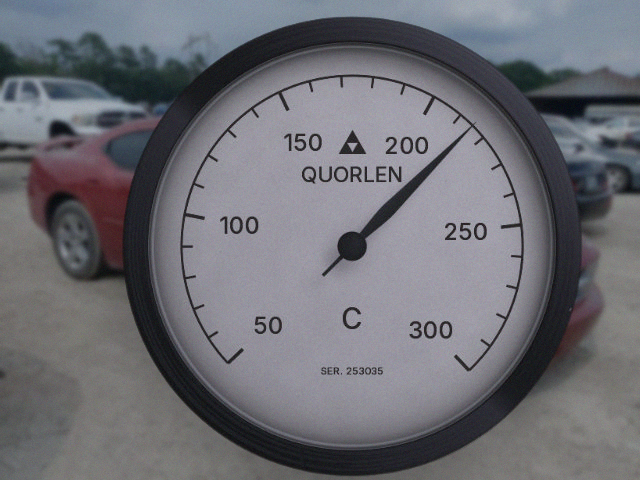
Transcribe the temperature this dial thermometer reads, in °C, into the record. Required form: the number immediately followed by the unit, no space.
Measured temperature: 215°C
